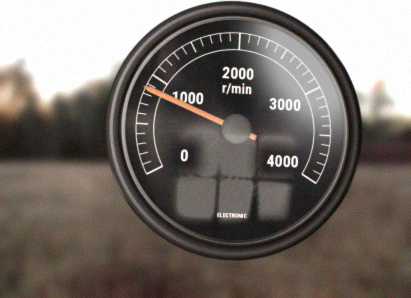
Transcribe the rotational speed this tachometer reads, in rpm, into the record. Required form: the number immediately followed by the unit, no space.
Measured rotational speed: 850rpm
